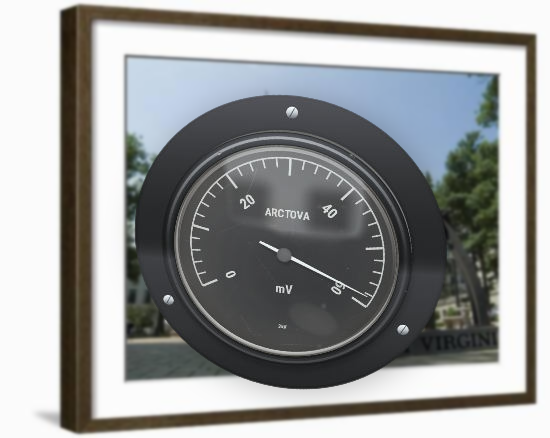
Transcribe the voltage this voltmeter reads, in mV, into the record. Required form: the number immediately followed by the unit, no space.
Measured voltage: 58mV
